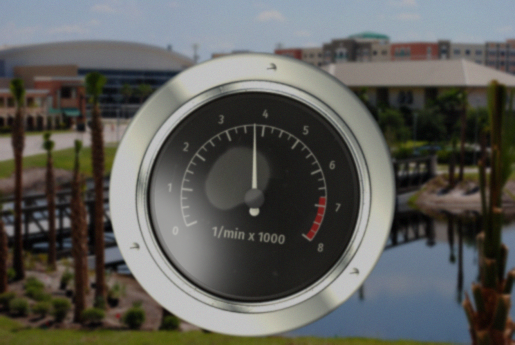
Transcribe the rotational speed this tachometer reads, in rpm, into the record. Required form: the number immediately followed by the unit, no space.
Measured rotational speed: 3750rpm
